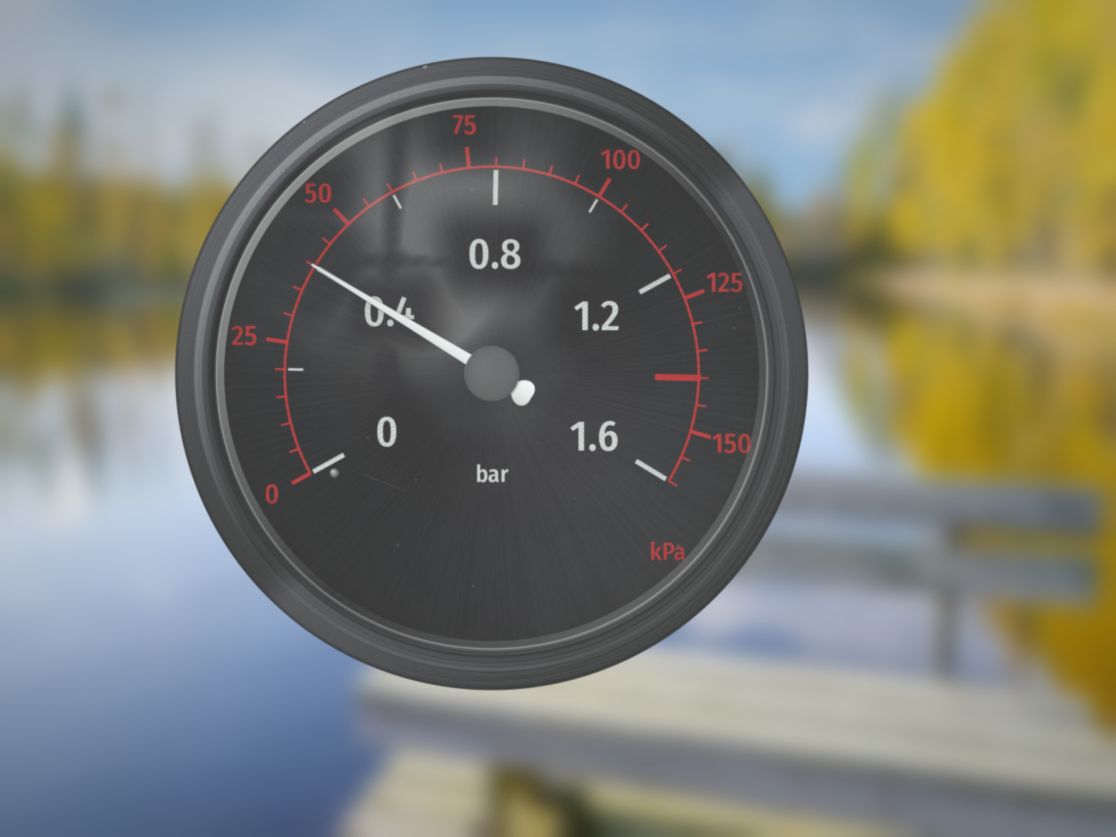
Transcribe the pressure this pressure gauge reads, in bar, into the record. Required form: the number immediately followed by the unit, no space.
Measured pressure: 0.4bar
